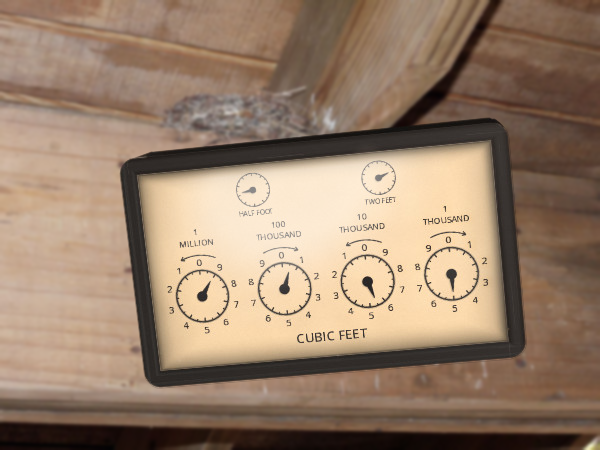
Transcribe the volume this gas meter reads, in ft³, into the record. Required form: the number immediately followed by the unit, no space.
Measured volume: 905500ft³
